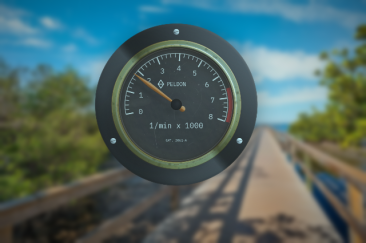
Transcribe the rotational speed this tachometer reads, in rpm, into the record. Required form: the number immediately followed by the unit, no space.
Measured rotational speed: 1800rpm
